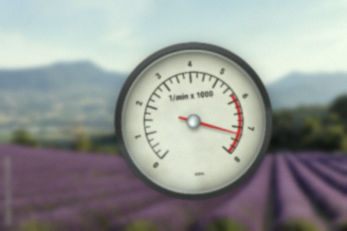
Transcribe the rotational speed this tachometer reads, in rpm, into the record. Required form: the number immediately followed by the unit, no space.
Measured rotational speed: 7250rpm
